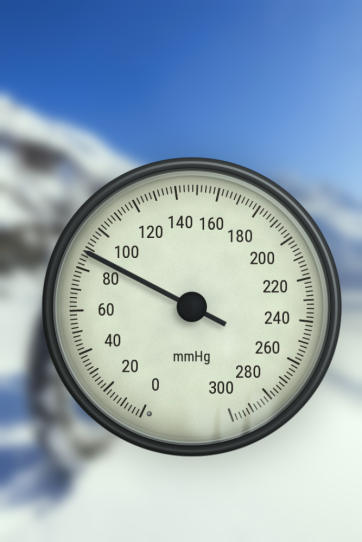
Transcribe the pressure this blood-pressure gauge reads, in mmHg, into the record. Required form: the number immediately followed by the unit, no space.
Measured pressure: 88mmHg
